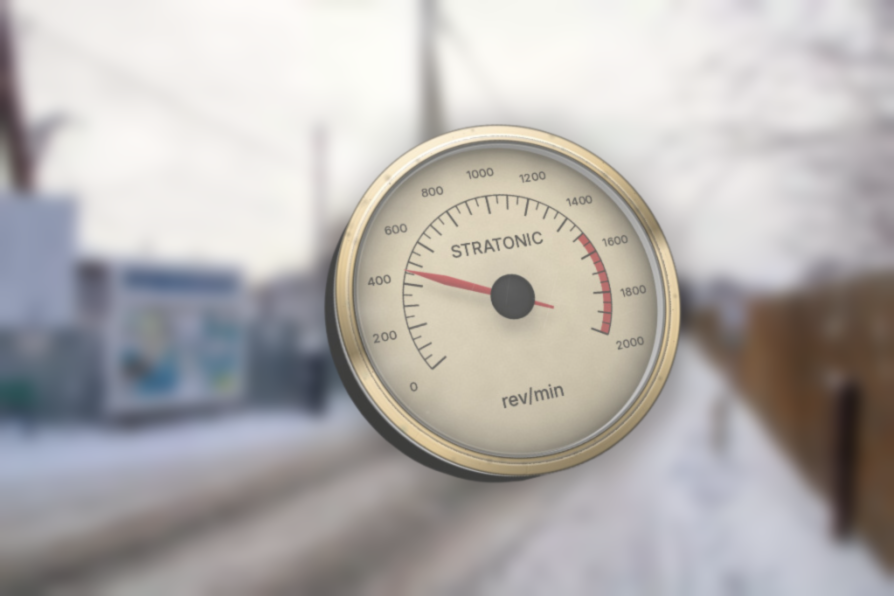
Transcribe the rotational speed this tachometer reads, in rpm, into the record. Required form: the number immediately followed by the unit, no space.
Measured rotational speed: 450rpm
